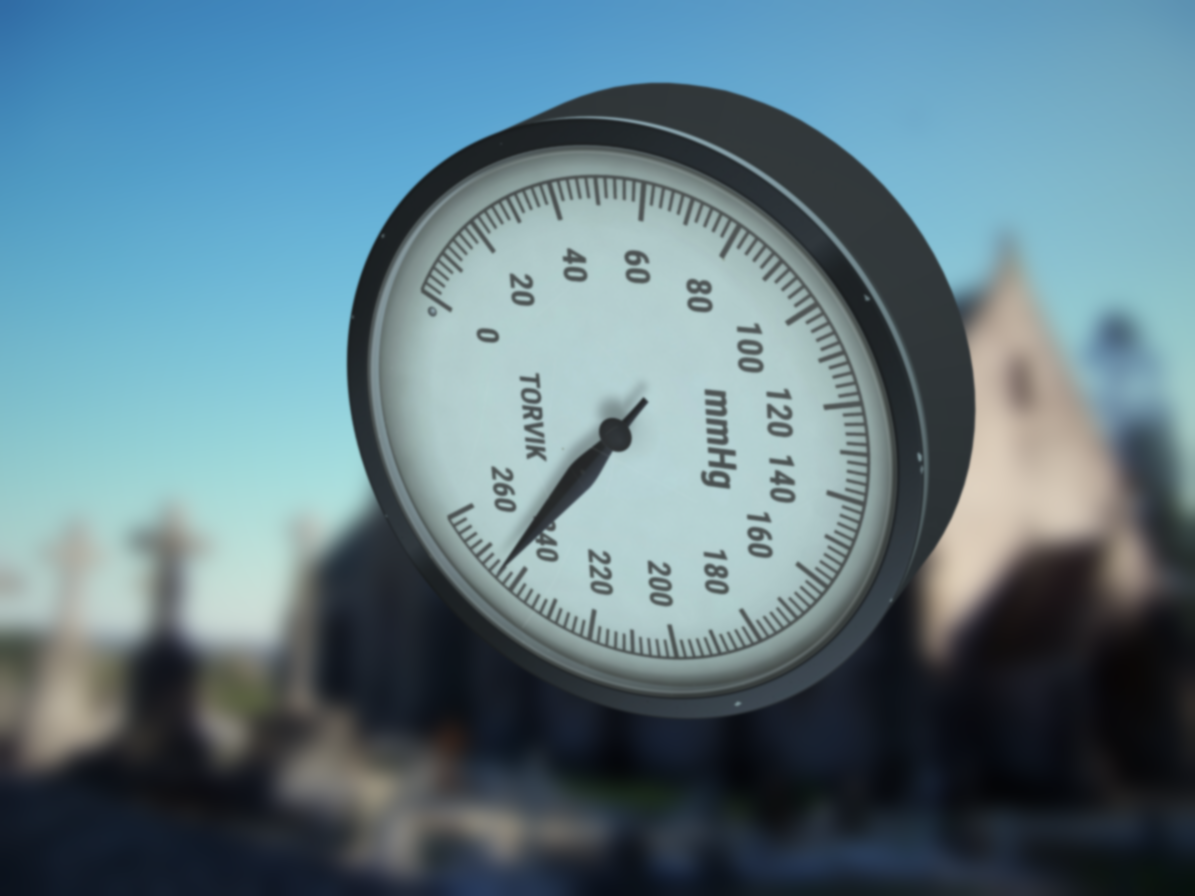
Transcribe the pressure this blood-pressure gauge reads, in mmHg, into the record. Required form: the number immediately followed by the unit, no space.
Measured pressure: 244mmHg
